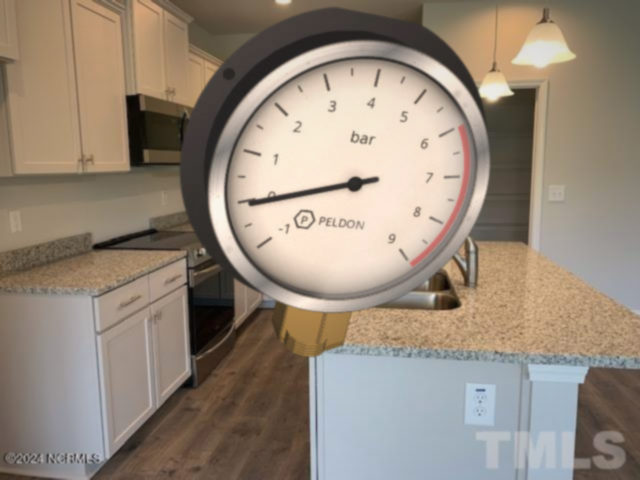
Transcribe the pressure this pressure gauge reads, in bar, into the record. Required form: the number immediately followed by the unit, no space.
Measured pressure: 0bar
